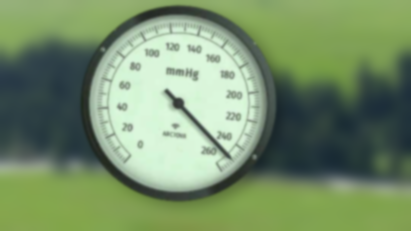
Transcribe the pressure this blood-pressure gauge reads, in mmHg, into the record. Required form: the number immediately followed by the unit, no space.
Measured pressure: 250mmHg
